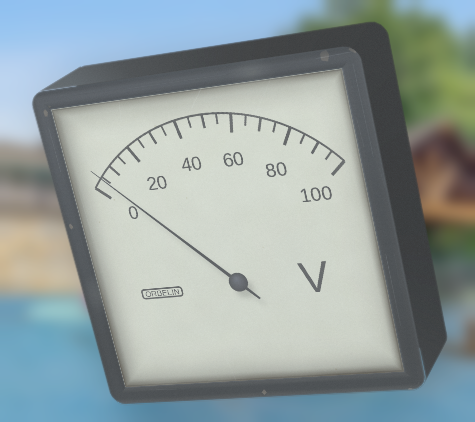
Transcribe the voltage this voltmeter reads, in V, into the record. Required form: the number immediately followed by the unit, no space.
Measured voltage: 5V
